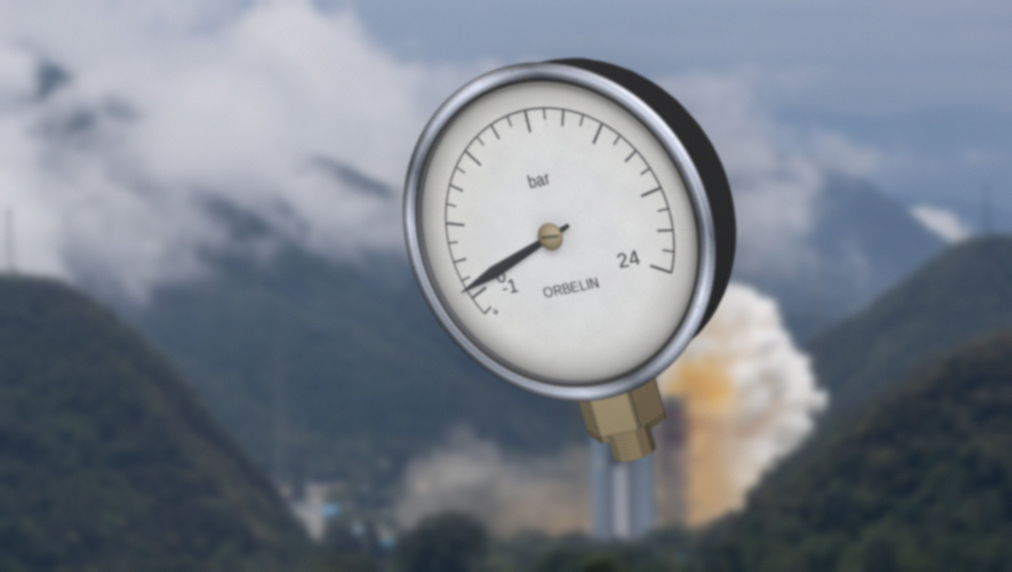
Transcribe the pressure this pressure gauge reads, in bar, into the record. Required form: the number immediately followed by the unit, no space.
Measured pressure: 0.5bar
